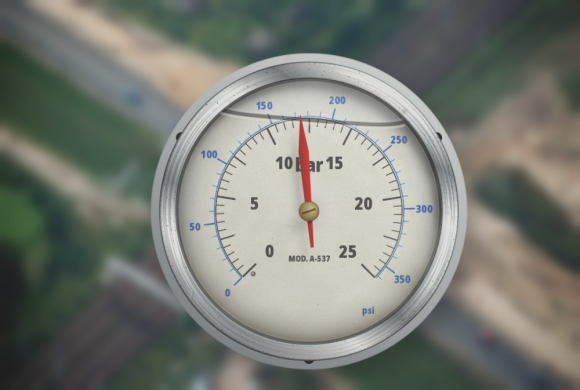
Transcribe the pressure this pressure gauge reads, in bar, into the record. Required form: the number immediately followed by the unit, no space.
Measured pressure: 12bar
